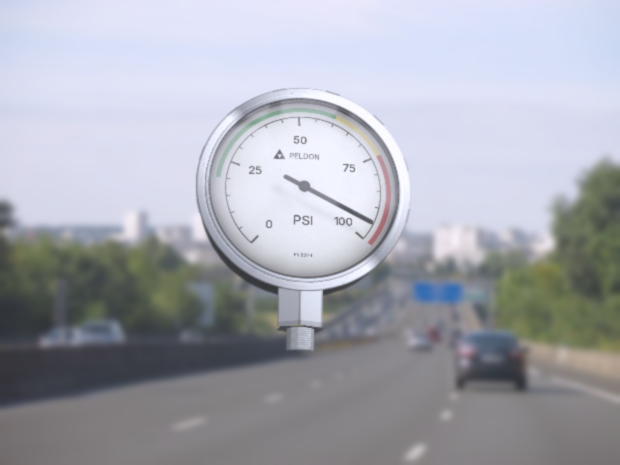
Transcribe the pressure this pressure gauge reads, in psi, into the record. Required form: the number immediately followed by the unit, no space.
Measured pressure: 95psi
